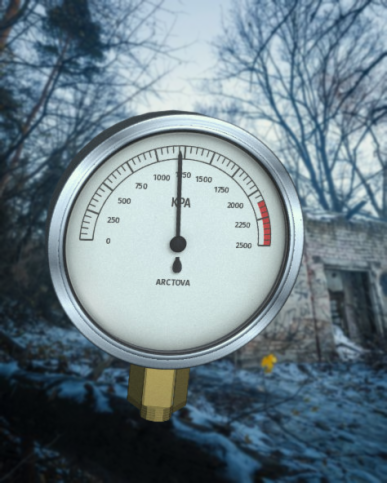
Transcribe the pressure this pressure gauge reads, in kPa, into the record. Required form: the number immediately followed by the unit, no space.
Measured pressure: 1200kPa
